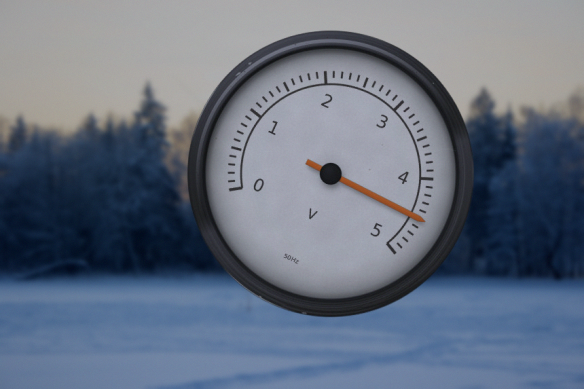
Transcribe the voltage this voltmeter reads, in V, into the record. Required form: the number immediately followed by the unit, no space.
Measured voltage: 4.5V
